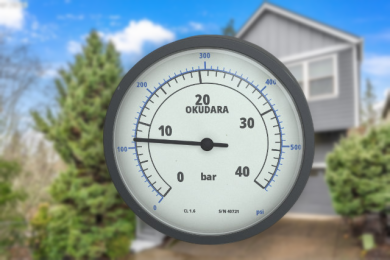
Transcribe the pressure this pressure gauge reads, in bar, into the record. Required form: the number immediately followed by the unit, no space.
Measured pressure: 8bar
